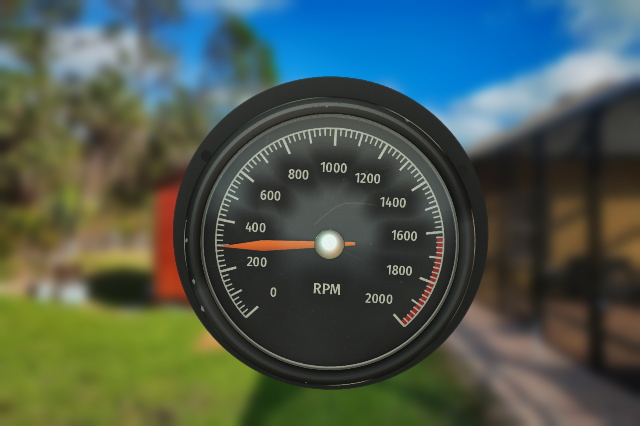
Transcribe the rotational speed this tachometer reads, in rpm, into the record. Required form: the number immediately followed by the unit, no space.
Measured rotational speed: 300rpm
